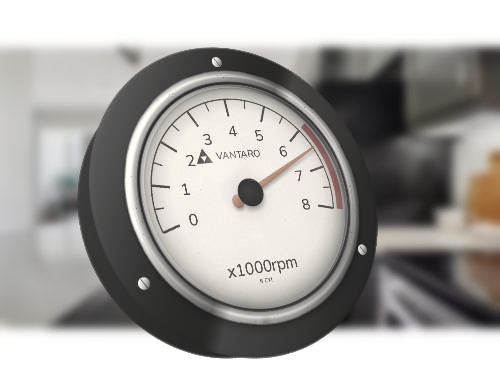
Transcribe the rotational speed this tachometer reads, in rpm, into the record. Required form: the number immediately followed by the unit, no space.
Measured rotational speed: 6500rpm
